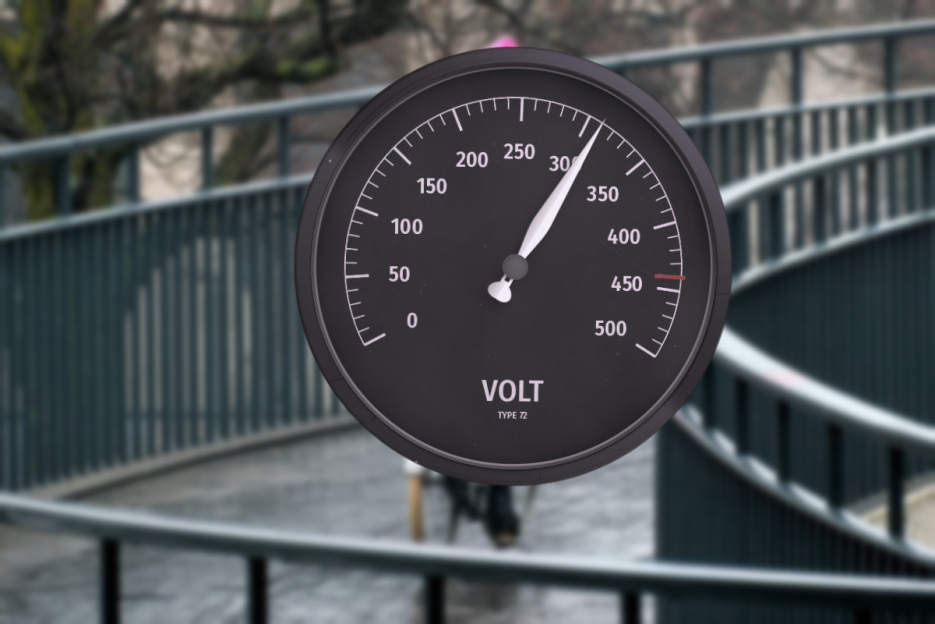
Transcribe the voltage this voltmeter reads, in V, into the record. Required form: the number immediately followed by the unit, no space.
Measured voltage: 310V
